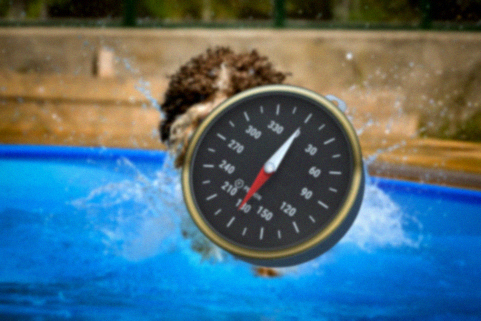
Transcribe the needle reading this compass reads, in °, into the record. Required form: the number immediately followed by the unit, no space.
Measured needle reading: 180°
